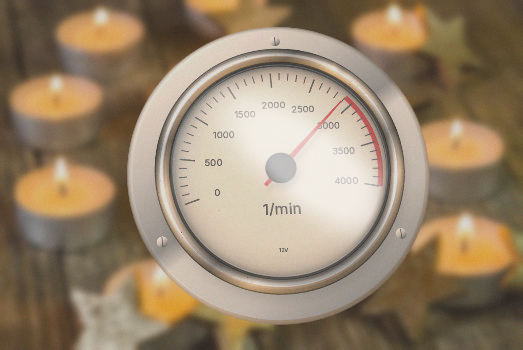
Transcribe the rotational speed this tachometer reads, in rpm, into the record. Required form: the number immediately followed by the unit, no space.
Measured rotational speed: 2900rpm
